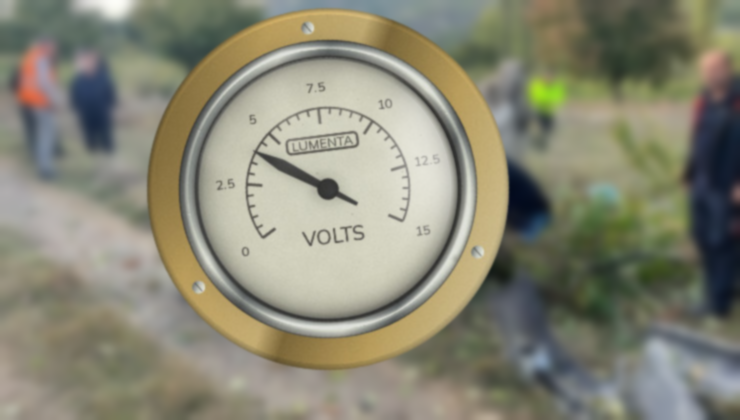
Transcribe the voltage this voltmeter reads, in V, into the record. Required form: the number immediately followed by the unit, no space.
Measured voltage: 4V
